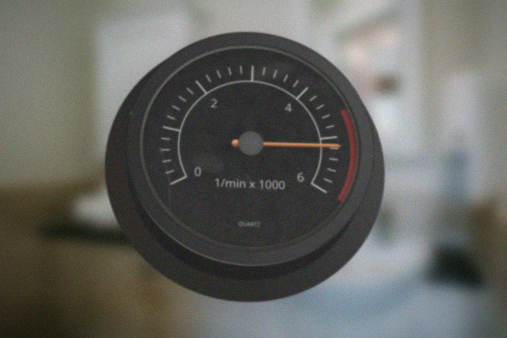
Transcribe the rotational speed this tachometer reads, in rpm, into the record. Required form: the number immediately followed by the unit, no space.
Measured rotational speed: 5200rpm
